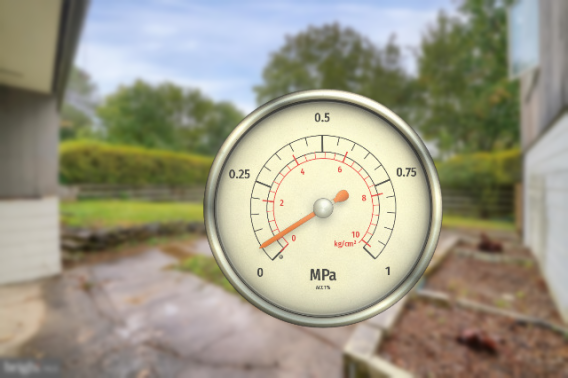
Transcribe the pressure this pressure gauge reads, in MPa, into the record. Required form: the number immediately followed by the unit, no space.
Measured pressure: 0.05MPa
